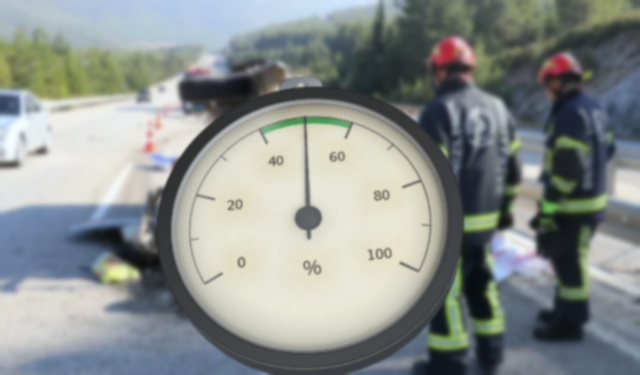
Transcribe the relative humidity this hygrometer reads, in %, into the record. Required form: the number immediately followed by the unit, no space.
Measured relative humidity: 50%
